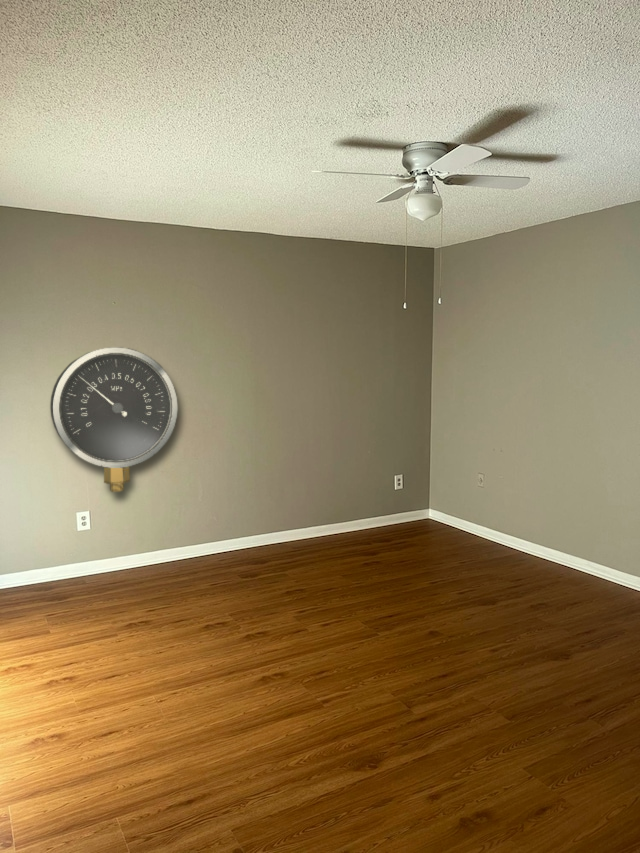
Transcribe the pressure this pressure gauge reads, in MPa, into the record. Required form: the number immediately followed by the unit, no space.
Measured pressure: 0.3MPa
